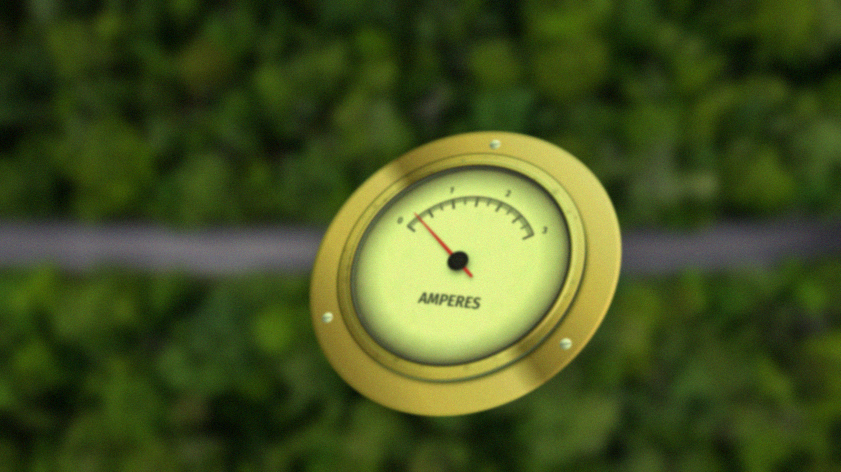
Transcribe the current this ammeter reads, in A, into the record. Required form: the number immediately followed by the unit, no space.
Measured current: 0.25A
